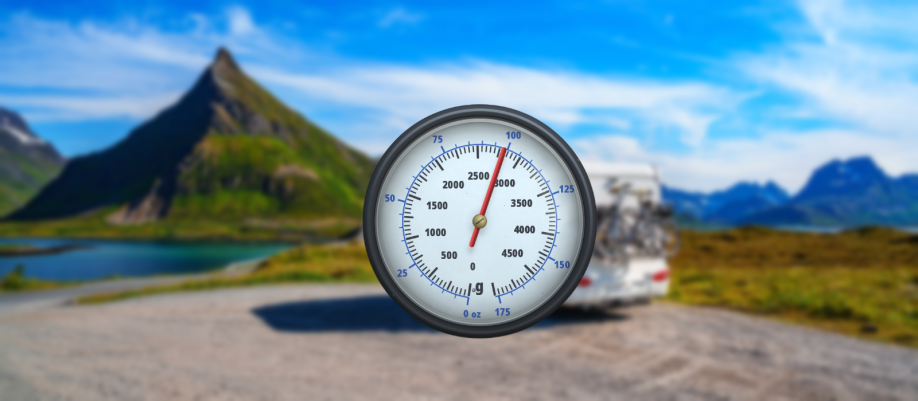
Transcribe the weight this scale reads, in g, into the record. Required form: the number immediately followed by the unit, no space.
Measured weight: 2800g
